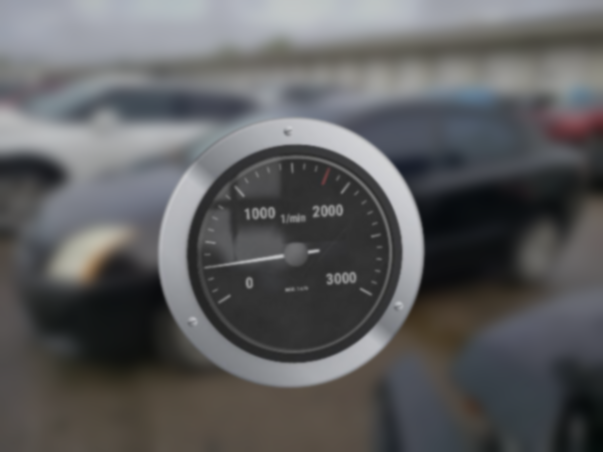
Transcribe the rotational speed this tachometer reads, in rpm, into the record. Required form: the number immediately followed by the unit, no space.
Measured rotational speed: 300rpm
